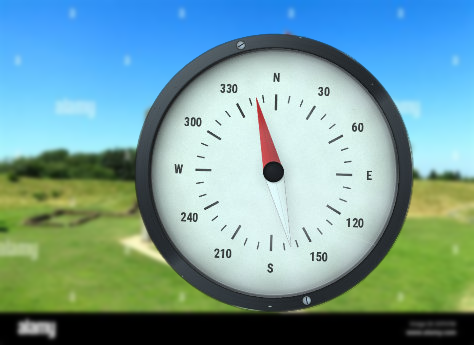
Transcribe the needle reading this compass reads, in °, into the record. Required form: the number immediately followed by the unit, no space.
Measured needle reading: 345°
